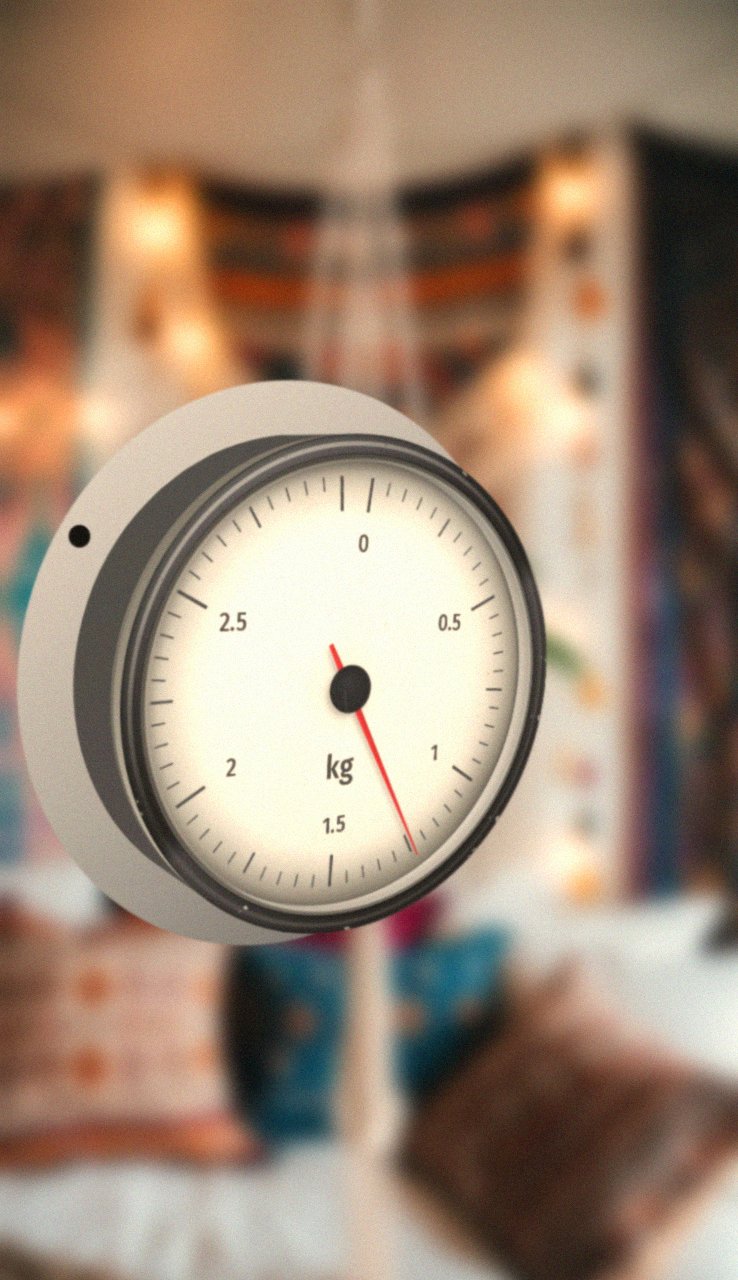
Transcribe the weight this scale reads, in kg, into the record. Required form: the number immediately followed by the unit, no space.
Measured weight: 1.25kg
